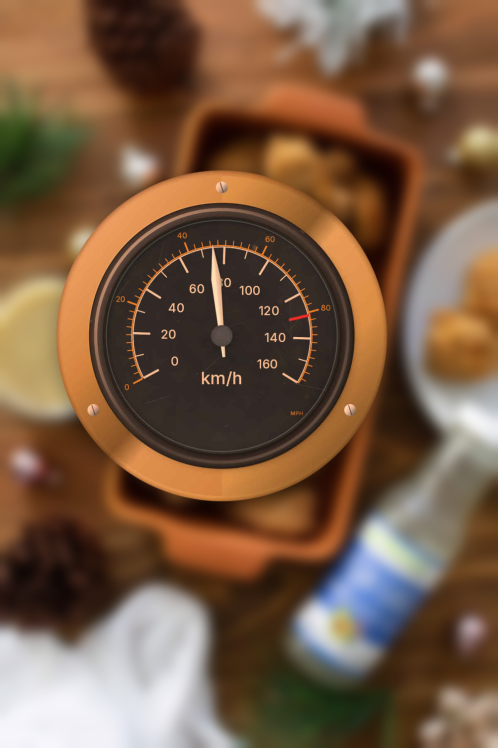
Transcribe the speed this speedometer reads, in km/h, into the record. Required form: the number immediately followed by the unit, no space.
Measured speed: 75km/h
